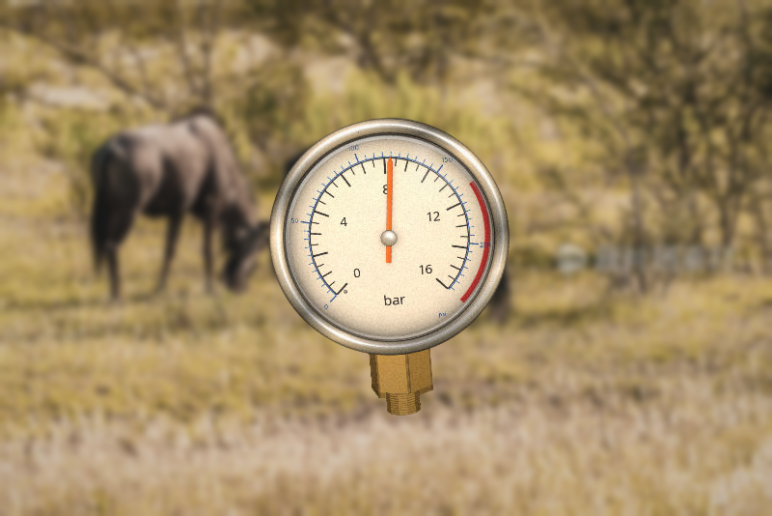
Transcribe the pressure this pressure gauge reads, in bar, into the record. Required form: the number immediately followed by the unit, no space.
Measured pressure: 8.25bar
